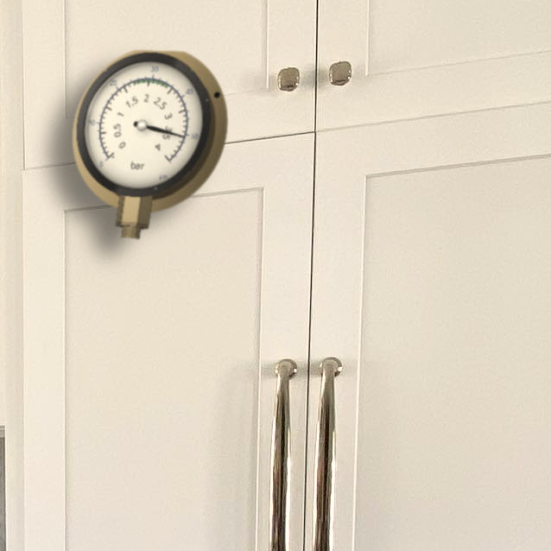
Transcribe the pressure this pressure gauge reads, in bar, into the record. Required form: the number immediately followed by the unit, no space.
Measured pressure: 3.5bar
